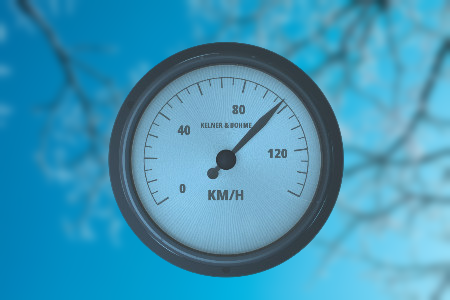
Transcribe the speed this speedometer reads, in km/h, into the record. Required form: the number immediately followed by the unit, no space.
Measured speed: 97.5km/h
